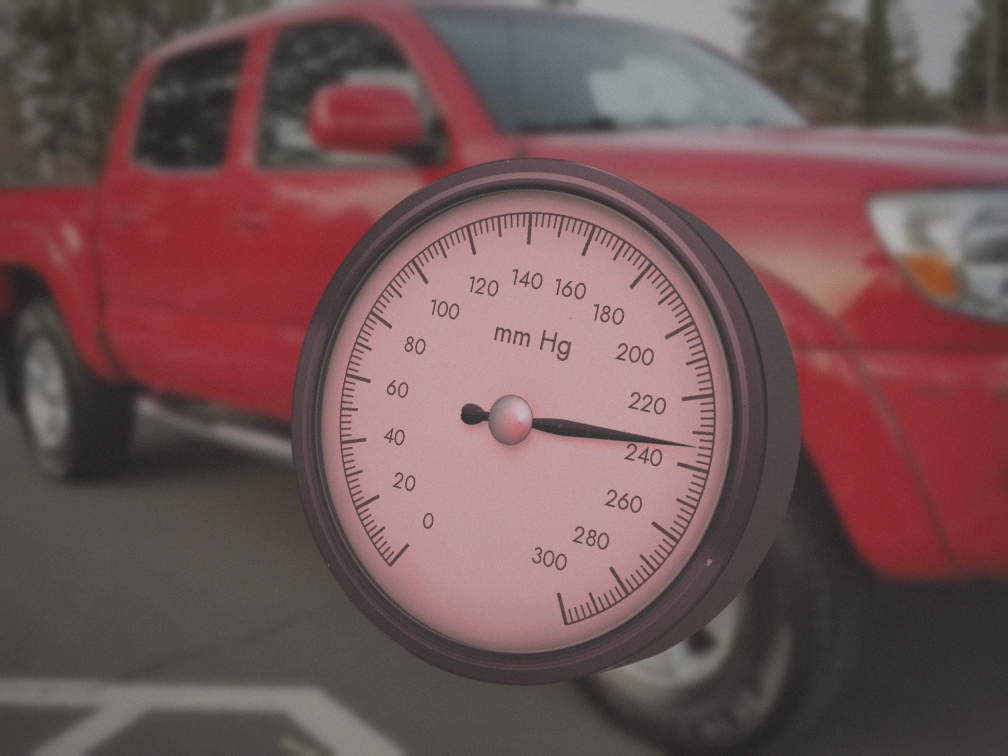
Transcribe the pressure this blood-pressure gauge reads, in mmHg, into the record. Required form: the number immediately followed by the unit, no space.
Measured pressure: 234mmHg
